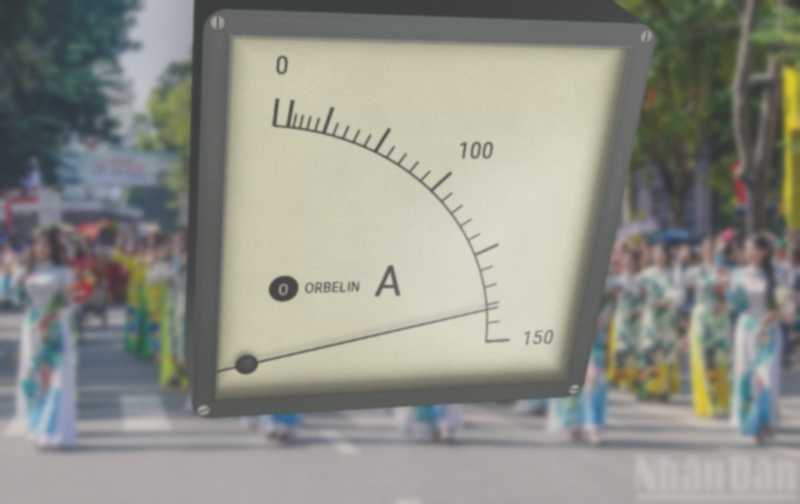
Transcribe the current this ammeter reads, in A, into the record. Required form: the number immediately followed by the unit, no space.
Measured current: 140A
